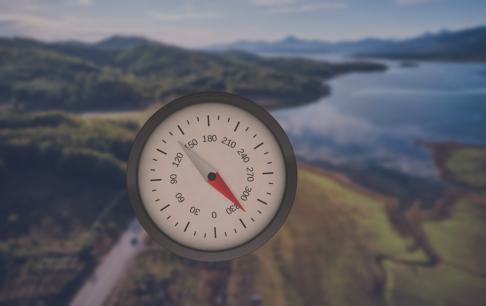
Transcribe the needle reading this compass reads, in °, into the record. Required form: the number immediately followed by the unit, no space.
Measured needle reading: 320°
